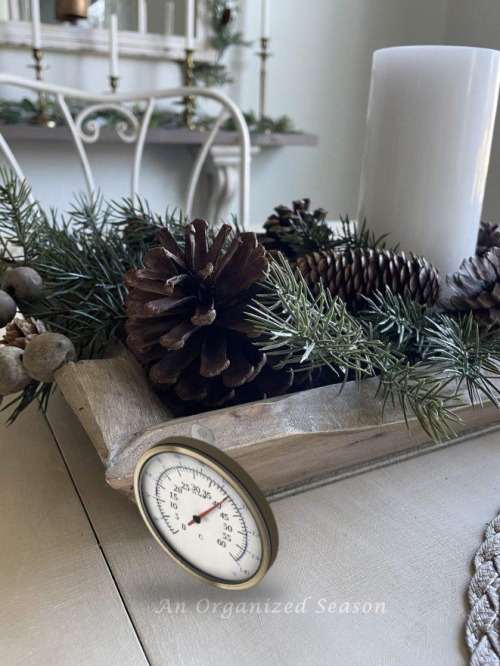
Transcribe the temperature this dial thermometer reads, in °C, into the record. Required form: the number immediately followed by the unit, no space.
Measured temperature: 40°C
